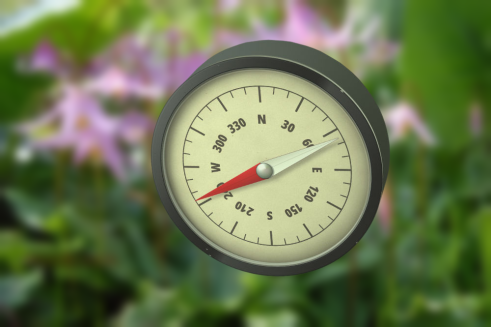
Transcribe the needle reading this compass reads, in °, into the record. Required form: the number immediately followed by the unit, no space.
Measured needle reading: 245°
